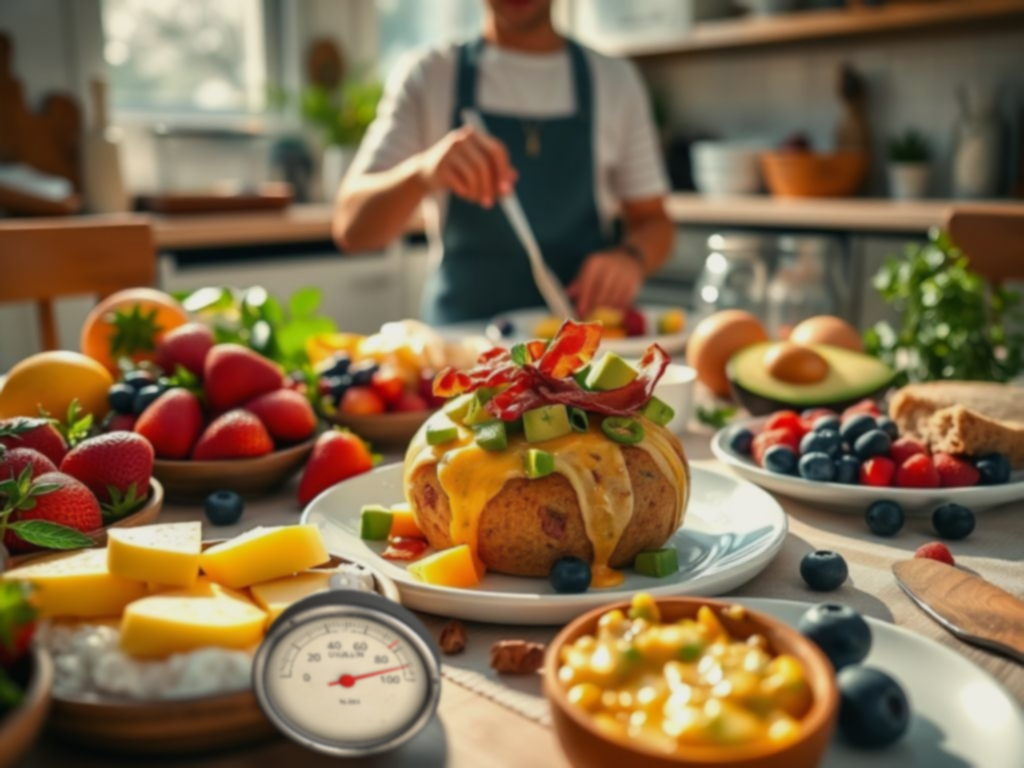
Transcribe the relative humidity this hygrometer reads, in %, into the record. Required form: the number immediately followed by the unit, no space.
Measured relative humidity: 90%
